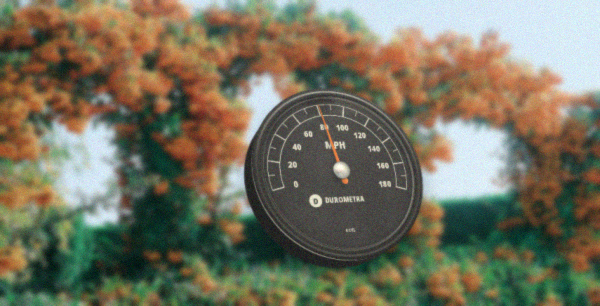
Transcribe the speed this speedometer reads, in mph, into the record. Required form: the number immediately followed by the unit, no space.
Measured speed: 80mph
